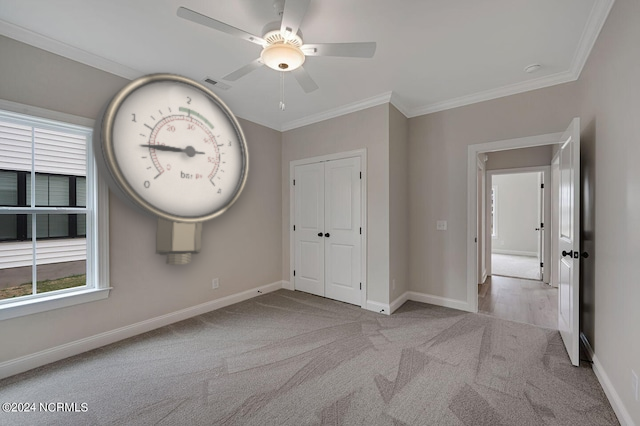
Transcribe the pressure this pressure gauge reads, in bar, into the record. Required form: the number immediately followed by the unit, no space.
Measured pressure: 0.6bar
